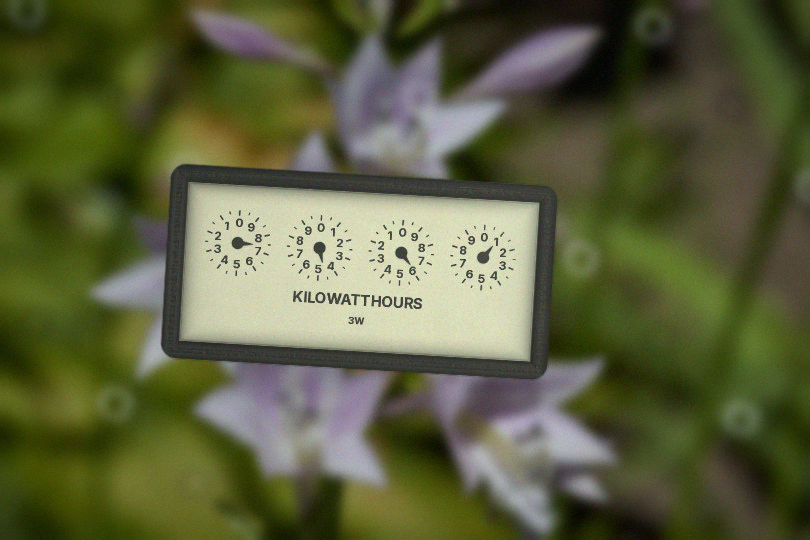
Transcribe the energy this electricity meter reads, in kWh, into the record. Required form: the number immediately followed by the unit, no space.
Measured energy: 7461kWh
